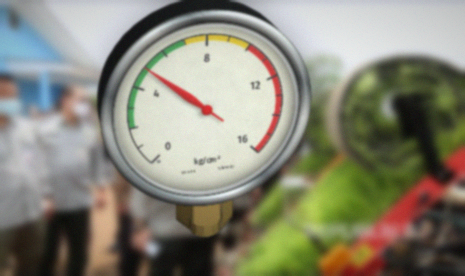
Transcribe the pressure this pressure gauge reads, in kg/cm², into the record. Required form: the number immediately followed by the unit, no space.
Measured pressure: 5kg/cm²
